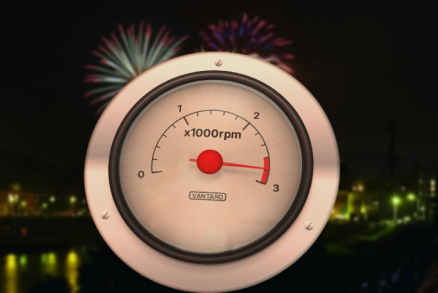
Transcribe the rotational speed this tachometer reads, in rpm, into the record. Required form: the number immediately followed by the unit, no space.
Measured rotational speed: 2800rpm
